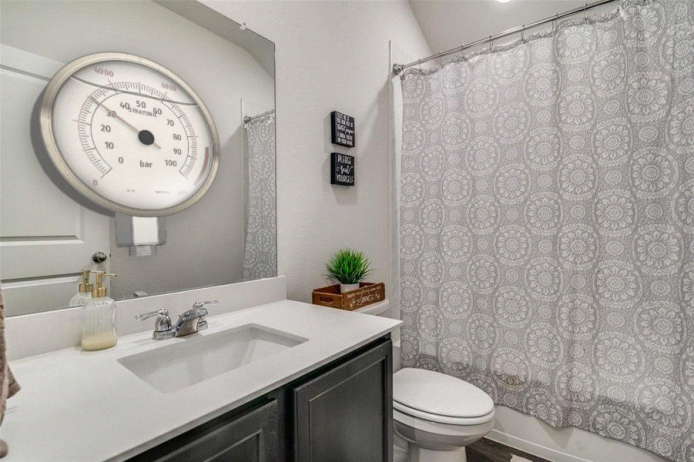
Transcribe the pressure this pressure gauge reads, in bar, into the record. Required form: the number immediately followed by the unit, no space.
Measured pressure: 30bar
